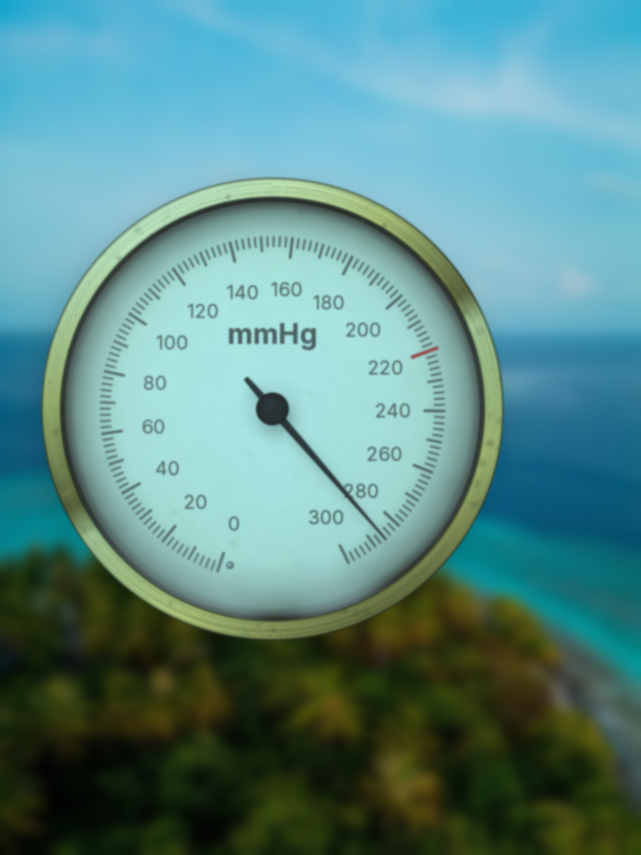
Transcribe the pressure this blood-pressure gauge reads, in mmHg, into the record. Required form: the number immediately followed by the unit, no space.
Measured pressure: 286mmHg
